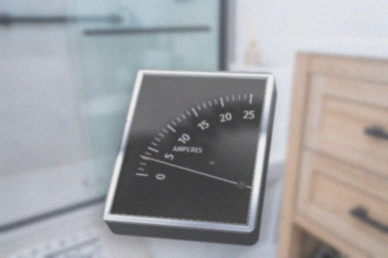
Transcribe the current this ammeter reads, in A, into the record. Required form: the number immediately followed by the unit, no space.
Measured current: 3A
